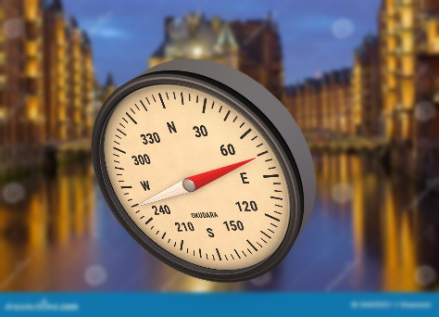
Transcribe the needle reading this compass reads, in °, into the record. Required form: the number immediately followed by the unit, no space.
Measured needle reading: 75°
